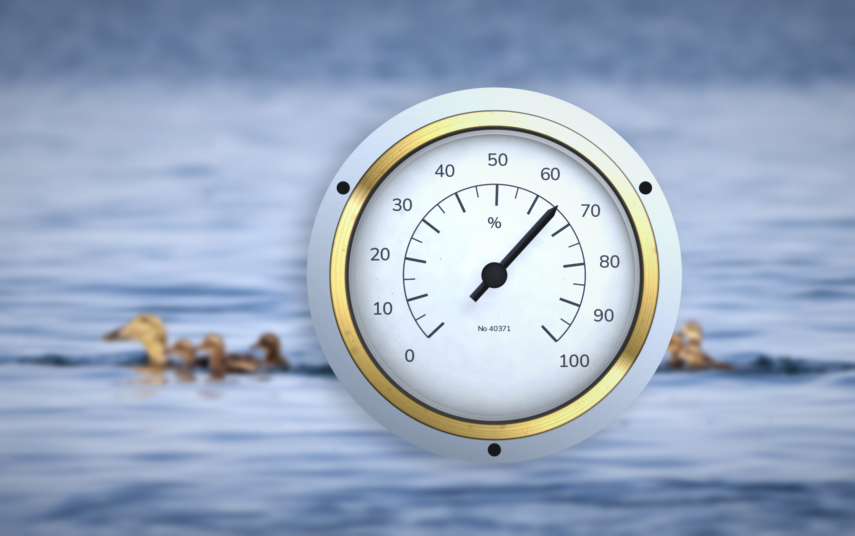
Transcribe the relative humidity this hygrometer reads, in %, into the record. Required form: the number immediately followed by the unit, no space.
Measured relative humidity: 65%
